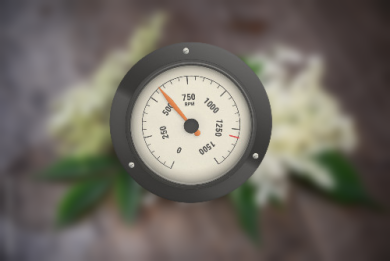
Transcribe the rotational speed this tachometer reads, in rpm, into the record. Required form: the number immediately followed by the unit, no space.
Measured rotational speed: 575rpm
